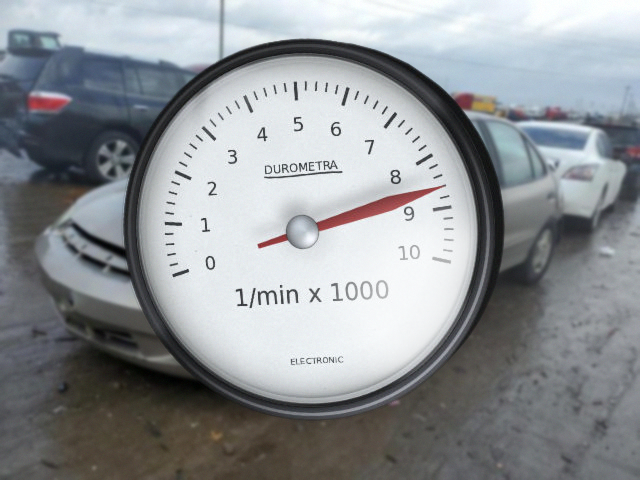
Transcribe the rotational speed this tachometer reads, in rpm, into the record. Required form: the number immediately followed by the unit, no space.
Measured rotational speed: 8600rpm
